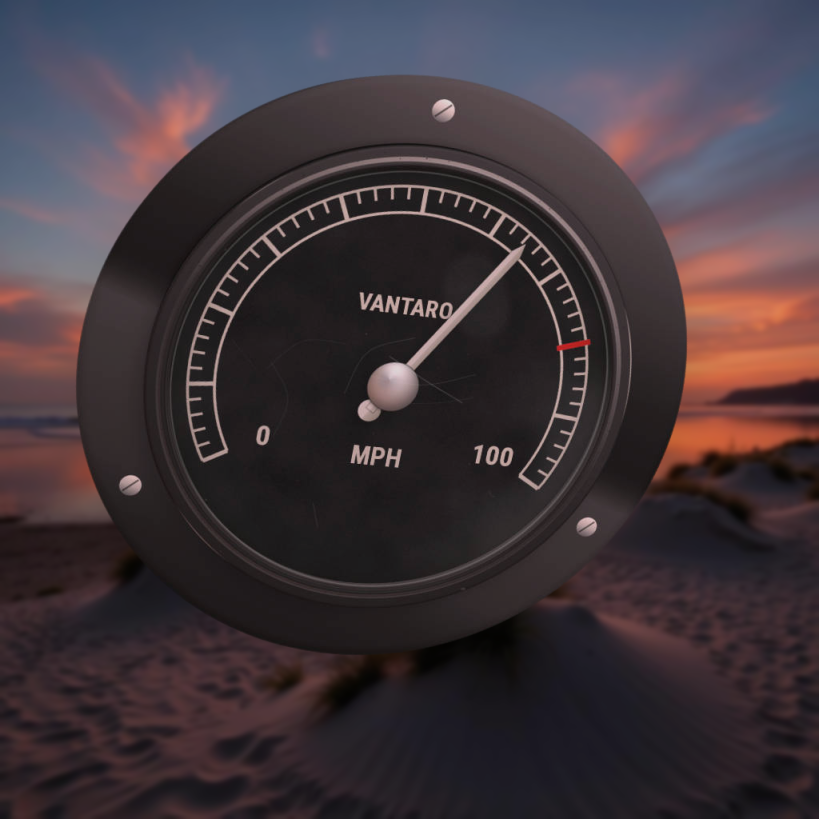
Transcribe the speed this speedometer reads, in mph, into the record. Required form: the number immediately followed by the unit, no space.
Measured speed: 64mph
